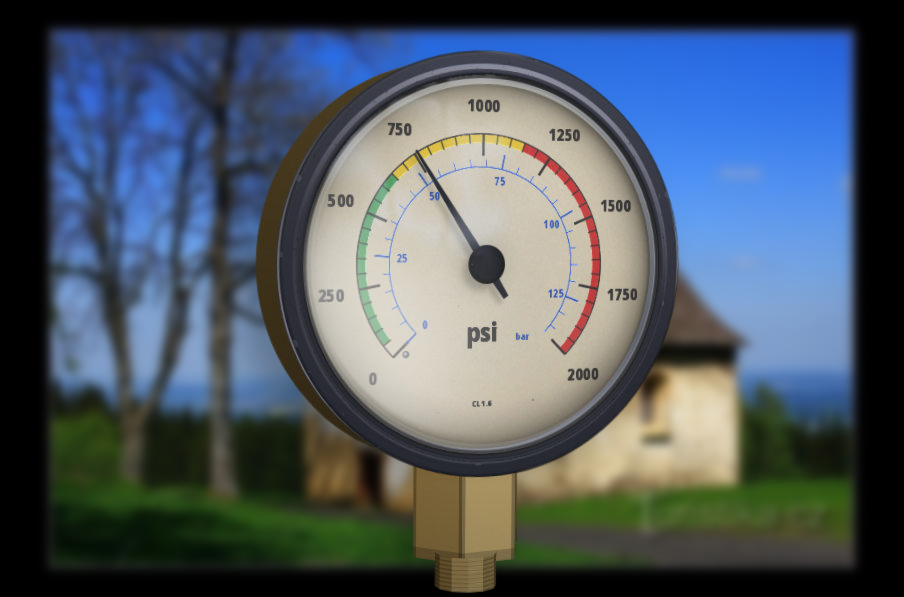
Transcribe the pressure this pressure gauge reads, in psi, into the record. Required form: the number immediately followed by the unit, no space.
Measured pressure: 750psi
